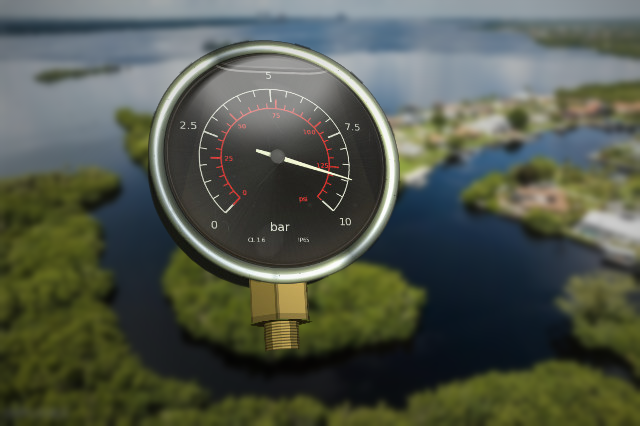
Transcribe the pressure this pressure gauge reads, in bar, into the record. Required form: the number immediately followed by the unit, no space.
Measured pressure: 9bar
